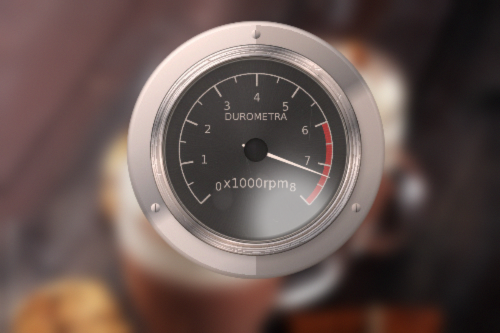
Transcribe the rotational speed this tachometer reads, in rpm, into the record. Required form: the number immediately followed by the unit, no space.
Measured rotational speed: 7250rpm
